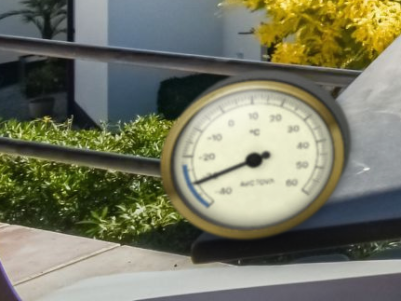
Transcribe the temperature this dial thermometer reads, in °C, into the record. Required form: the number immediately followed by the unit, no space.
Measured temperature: -30°C
